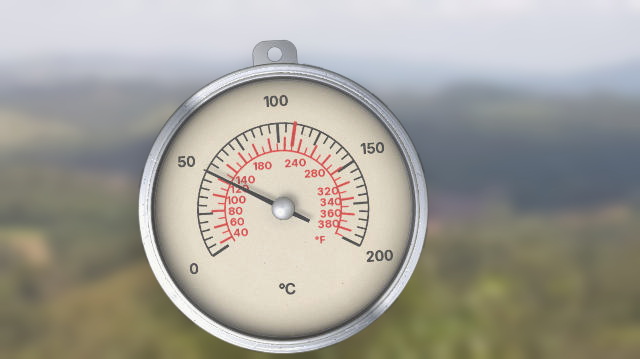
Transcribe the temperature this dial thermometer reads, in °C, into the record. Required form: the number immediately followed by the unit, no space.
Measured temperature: 50°C
